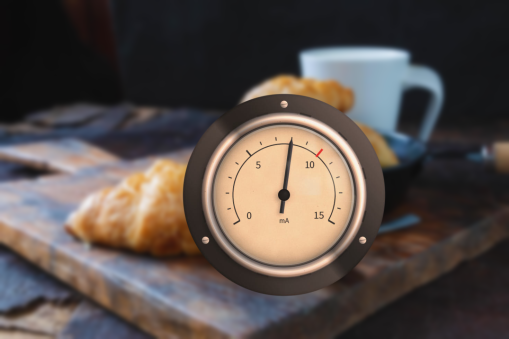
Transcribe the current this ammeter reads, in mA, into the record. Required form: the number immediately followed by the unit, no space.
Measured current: 8mA
